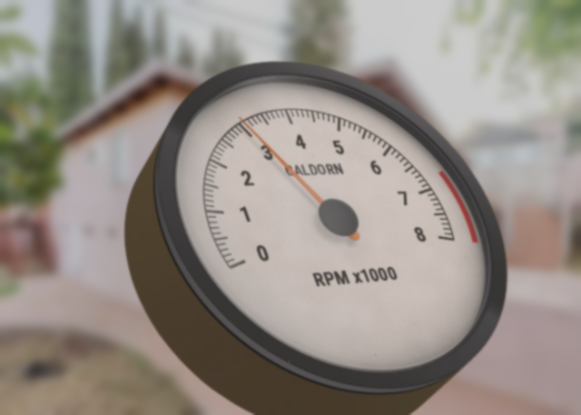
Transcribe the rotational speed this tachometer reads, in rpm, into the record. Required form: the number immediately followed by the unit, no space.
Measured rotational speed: 3000rpm
